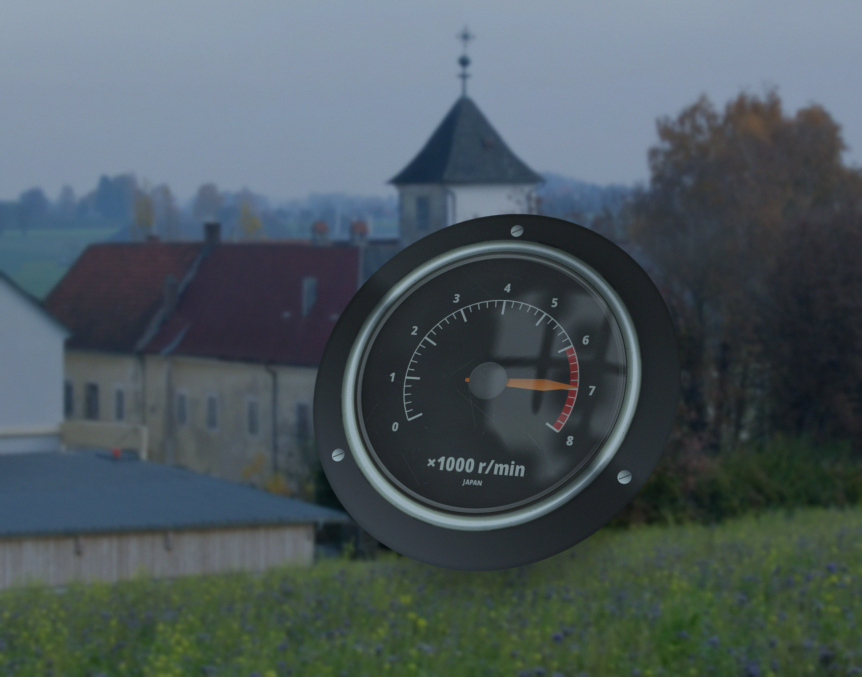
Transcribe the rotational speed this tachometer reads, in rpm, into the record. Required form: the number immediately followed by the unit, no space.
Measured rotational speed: 7000rpm
